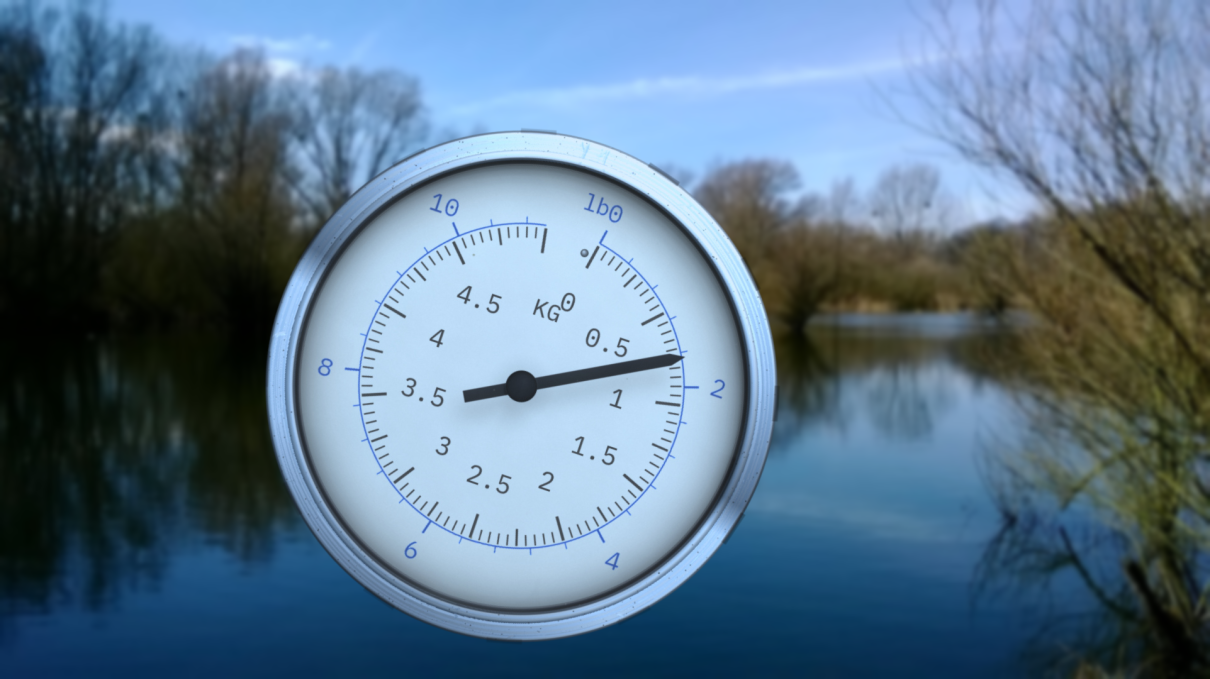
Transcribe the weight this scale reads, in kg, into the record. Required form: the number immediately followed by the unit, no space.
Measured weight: 0.75kg
